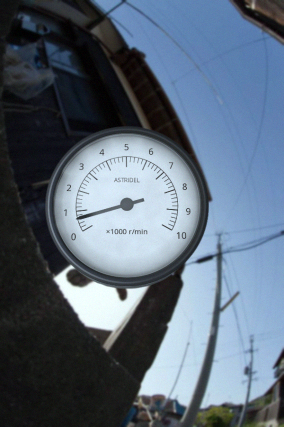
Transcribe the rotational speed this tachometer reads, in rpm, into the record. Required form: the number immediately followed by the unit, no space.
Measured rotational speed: 600rpm
